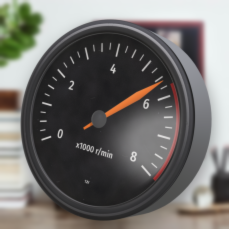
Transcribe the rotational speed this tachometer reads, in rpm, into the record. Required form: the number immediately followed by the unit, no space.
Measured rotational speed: 5625rpm
